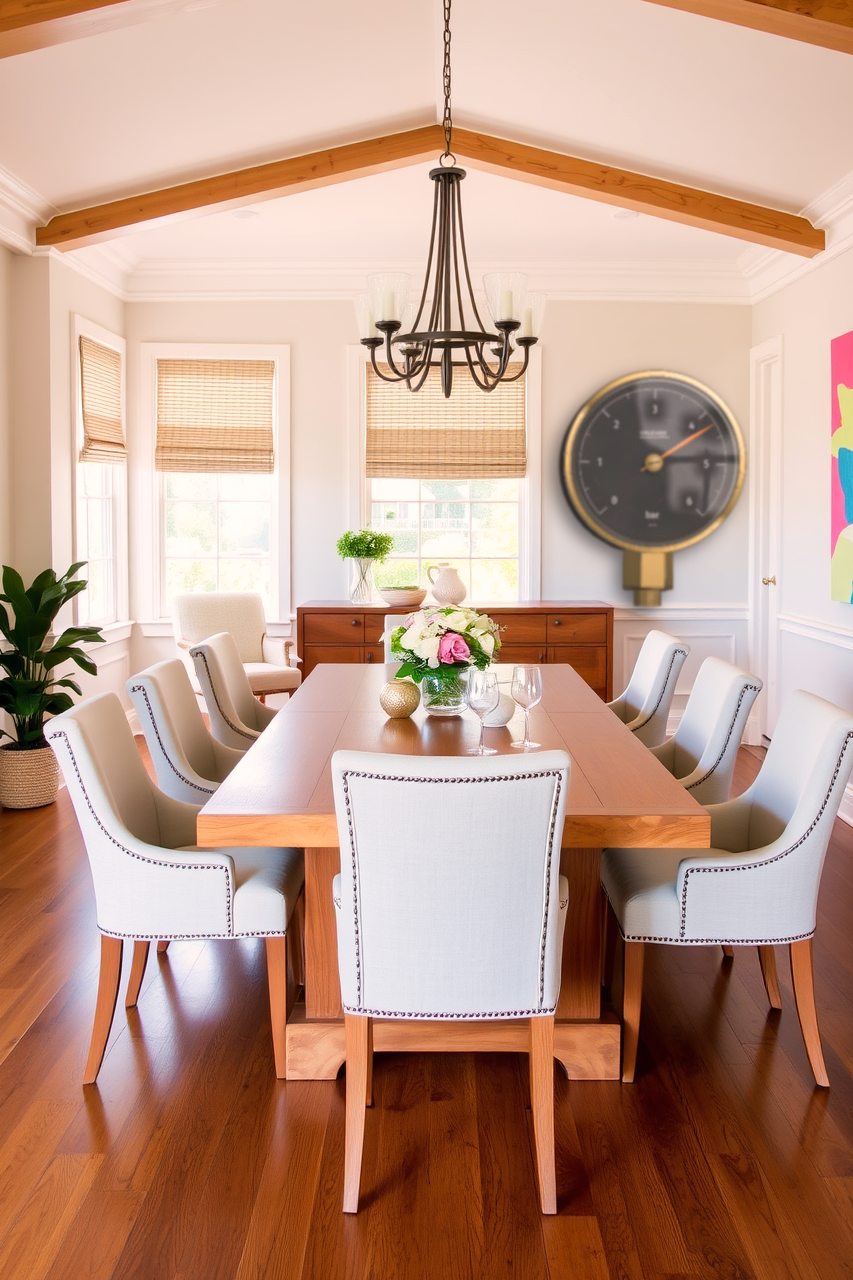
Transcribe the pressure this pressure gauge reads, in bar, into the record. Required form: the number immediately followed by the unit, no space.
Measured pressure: 4.25bar
